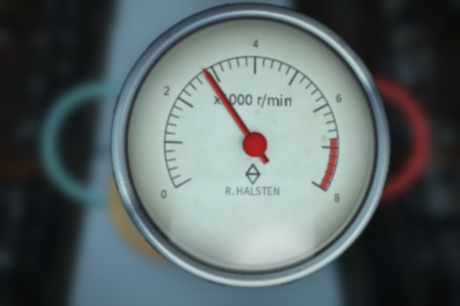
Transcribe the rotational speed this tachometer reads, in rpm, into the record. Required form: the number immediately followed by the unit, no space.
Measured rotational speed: 2800rpm
